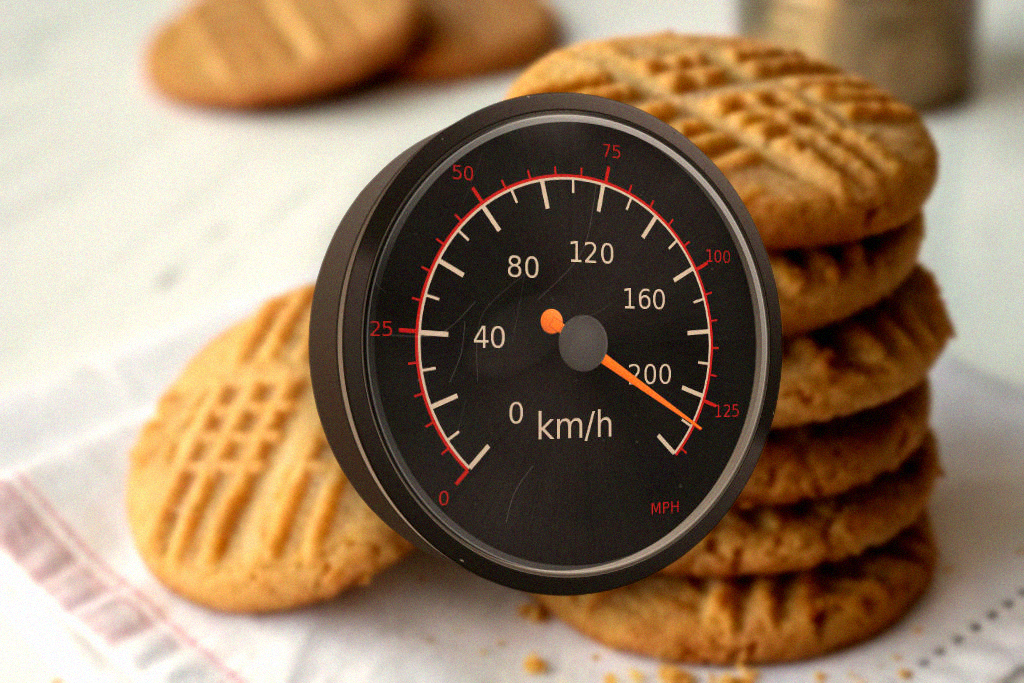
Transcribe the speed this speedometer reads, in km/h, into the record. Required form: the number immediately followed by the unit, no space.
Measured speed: 210km/h
